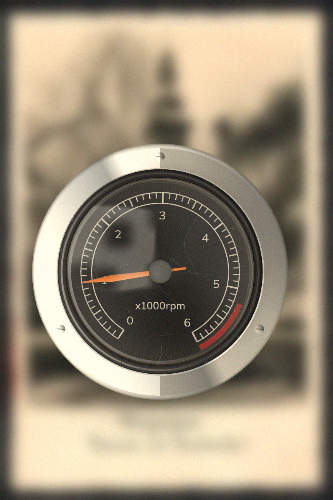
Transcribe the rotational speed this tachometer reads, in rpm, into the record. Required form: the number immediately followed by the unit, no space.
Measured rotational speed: 1000rpm
